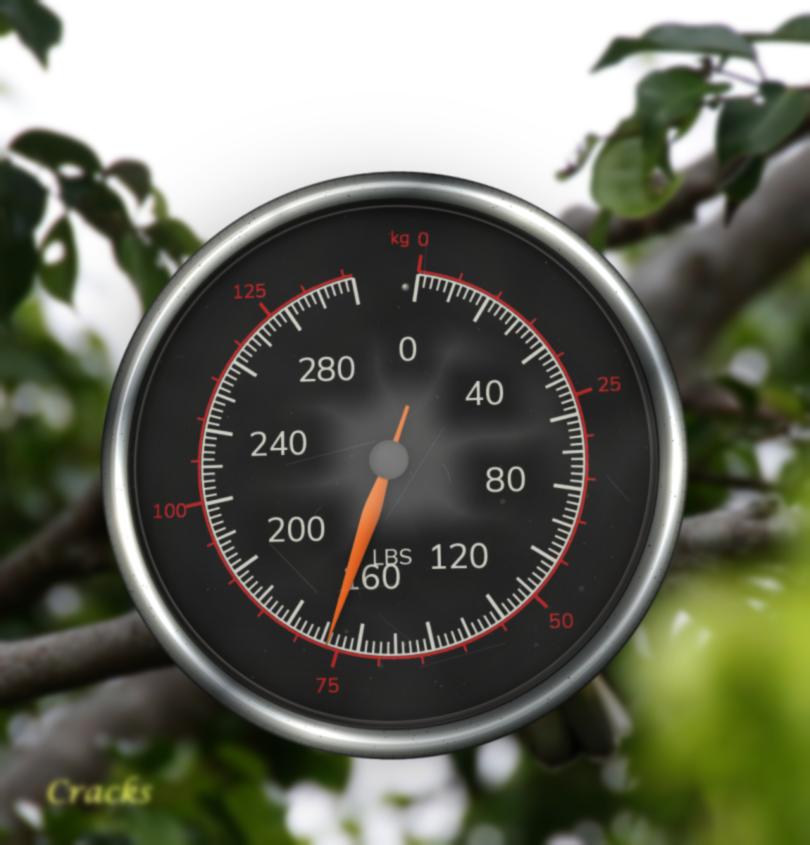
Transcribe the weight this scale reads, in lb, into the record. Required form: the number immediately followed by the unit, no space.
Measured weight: 168lb
